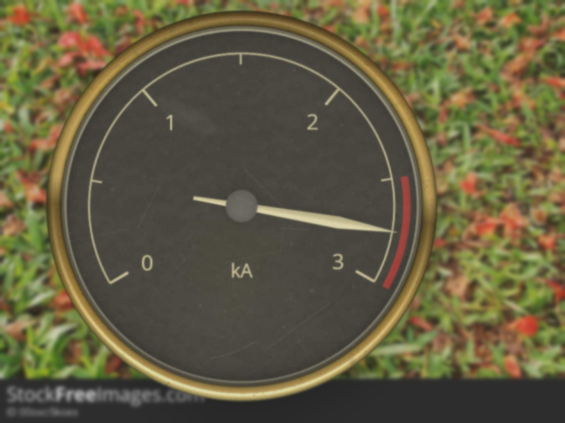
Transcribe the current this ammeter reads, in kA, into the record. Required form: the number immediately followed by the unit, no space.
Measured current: 2.75kA
